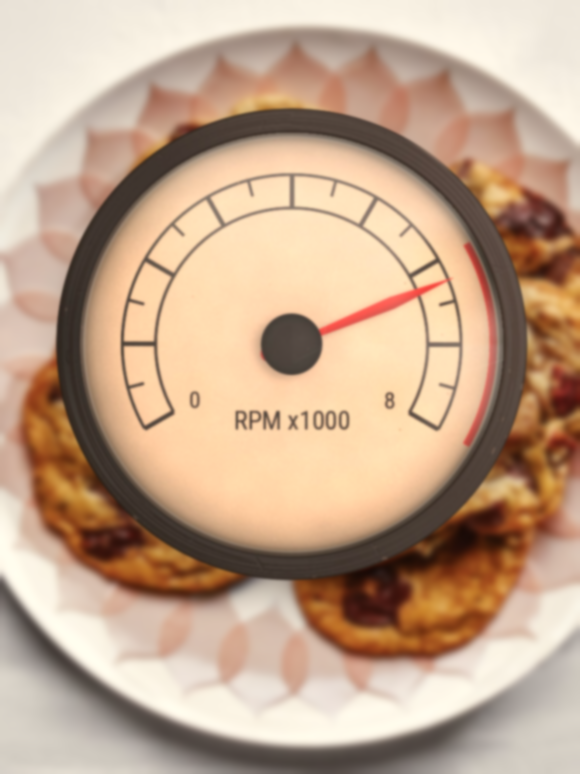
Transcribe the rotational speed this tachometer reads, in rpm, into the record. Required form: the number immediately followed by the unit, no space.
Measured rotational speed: 6250rpm
